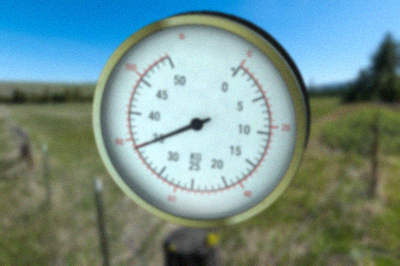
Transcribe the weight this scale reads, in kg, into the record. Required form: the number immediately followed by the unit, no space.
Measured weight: 35kg
